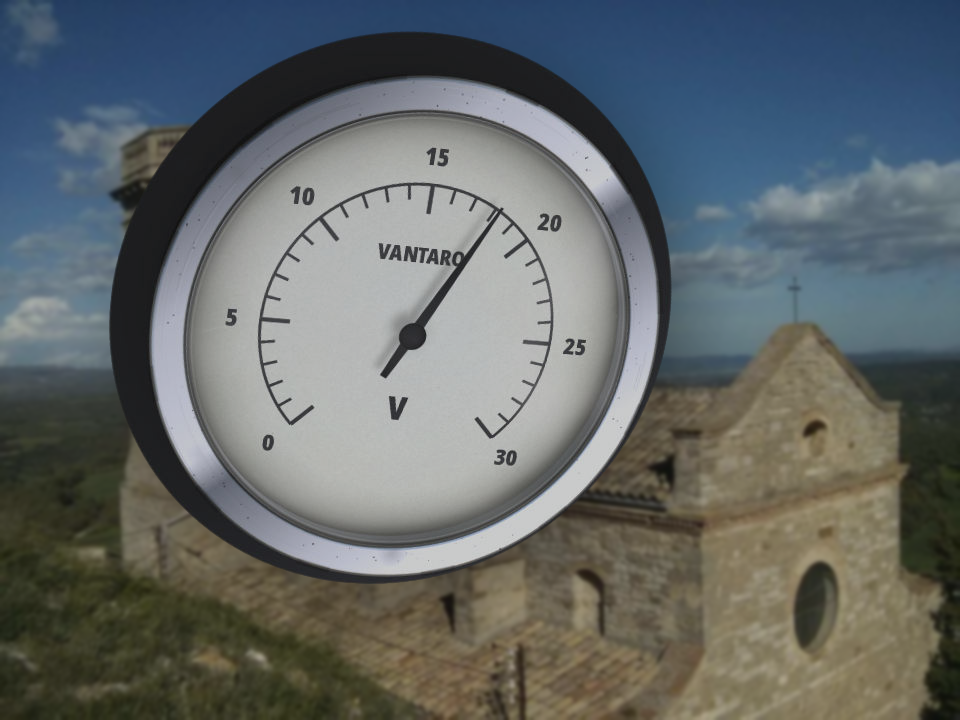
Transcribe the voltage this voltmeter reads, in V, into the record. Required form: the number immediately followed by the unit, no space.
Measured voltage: 18V
